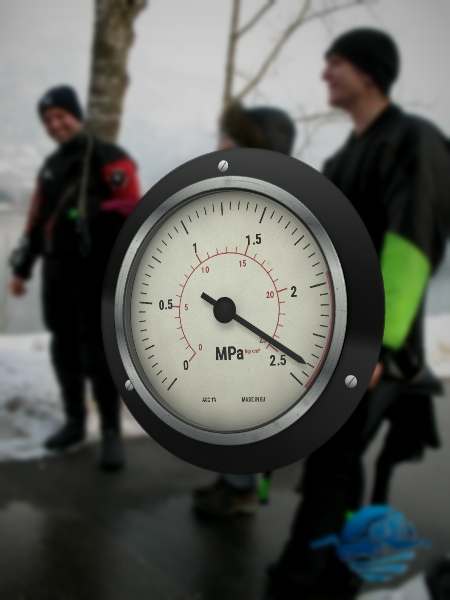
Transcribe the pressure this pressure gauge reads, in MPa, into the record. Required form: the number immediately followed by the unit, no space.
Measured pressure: 2.4MPa
